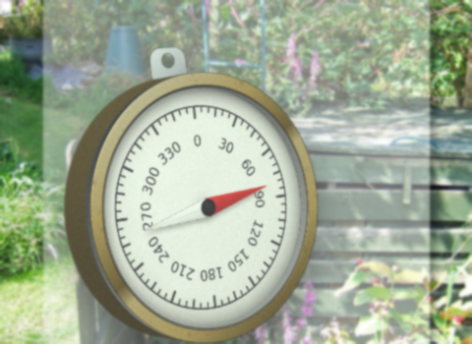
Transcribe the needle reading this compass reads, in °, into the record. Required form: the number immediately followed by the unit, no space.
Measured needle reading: 80°
